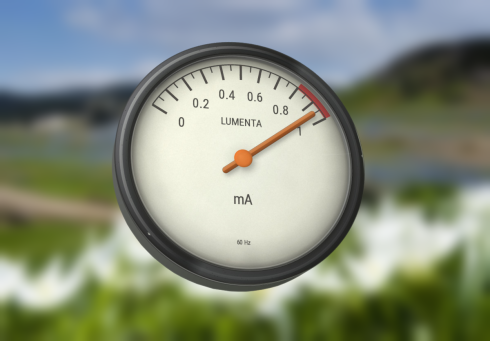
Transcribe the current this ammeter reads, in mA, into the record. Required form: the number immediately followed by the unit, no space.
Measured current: 0.95mA
